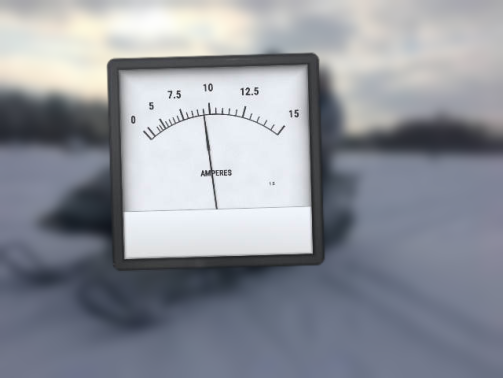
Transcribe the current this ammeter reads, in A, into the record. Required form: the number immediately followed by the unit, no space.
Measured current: 9.5A
